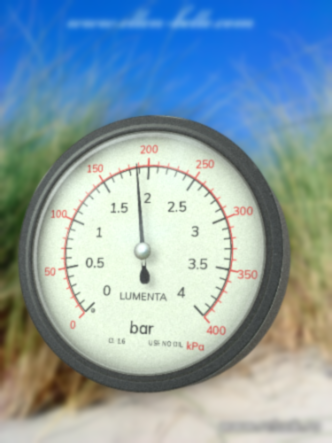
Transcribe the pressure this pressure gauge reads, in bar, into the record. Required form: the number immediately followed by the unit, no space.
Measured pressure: 1.9bar
